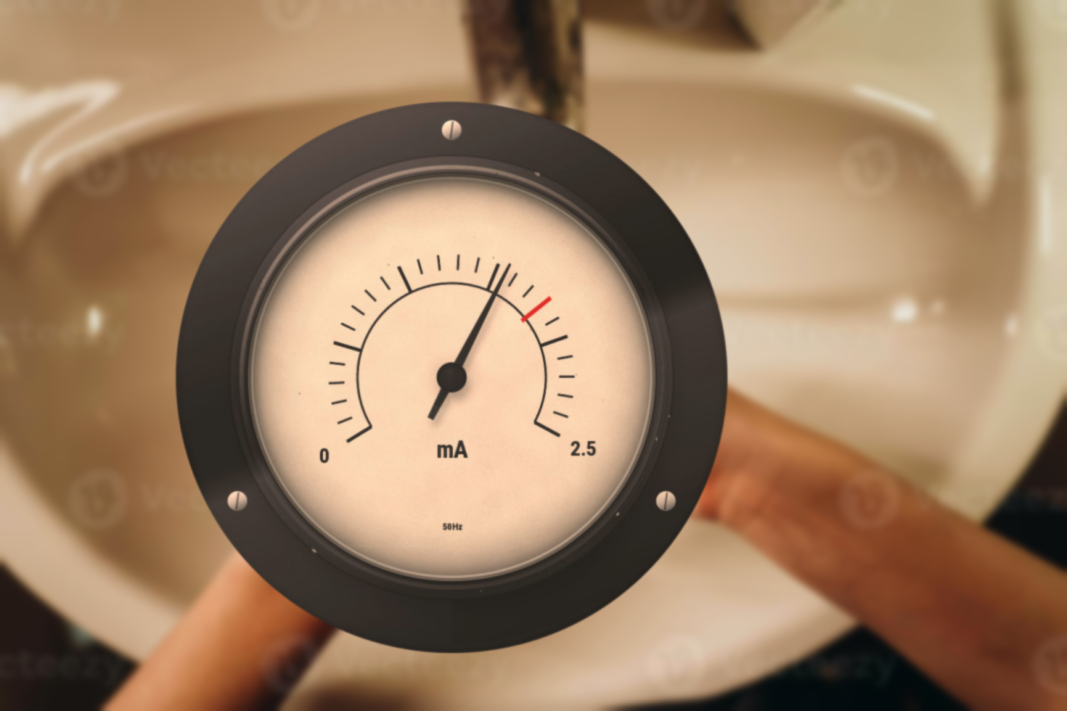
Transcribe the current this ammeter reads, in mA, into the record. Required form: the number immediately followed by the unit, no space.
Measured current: 1.55mA
